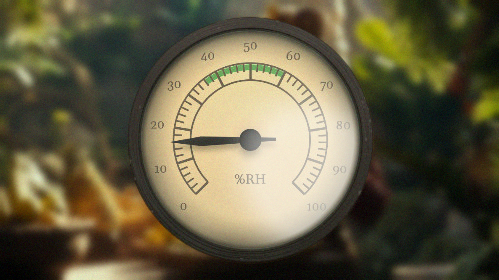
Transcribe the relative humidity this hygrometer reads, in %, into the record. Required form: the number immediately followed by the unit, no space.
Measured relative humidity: 16%
